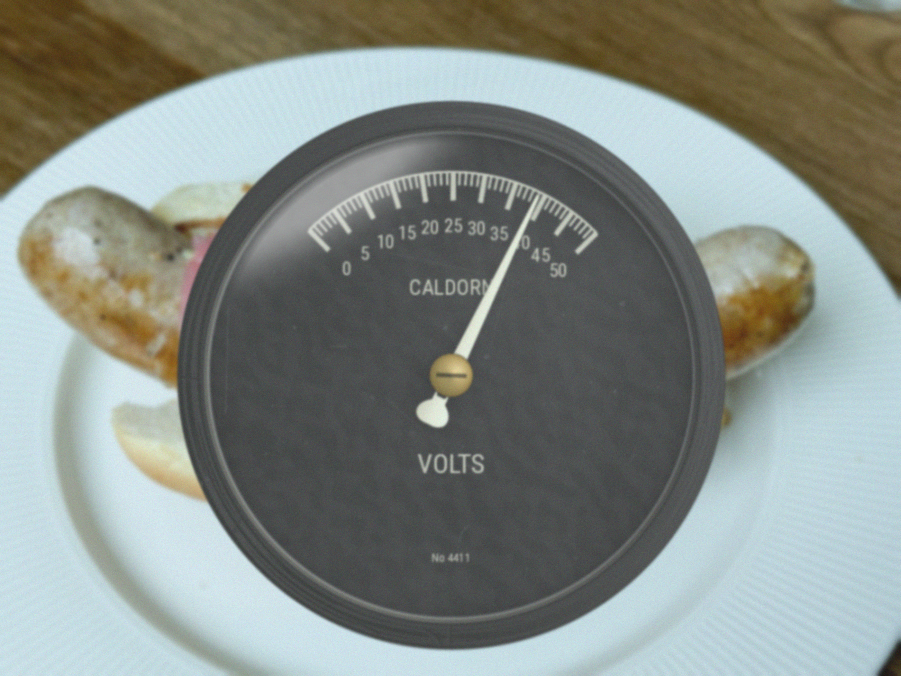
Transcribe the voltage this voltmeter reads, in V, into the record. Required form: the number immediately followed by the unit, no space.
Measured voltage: 39V
